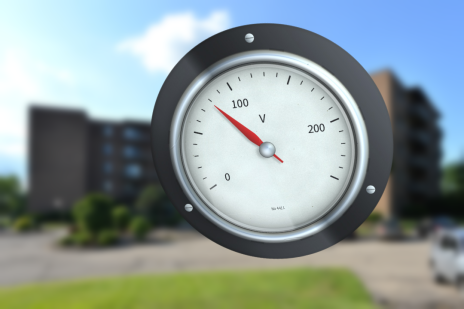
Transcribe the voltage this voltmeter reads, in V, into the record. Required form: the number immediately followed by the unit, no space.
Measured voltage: 80V
